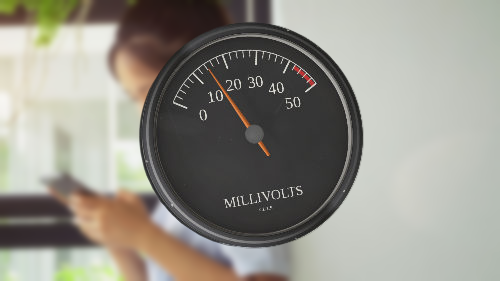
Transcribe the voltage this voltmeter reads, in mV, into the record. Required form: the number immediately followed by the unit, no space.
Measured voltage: 14mV
